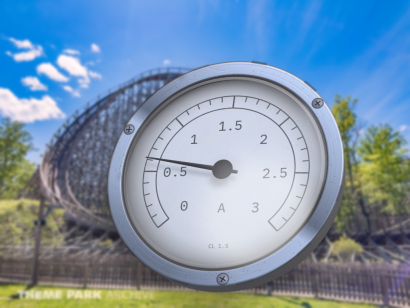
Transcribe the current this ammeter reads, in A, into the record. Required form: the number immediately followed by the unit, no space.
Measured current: 0.6A
